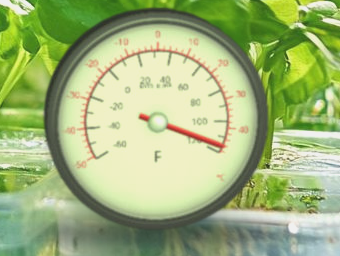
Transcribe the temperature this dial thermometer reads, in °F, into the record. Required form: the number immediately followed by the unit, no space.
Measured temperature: 115°F
